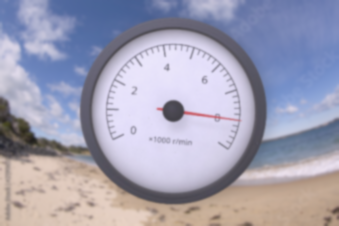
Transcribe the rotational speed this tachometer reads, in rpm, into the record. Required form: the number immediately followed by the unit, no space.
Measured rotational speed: 8000rpm
